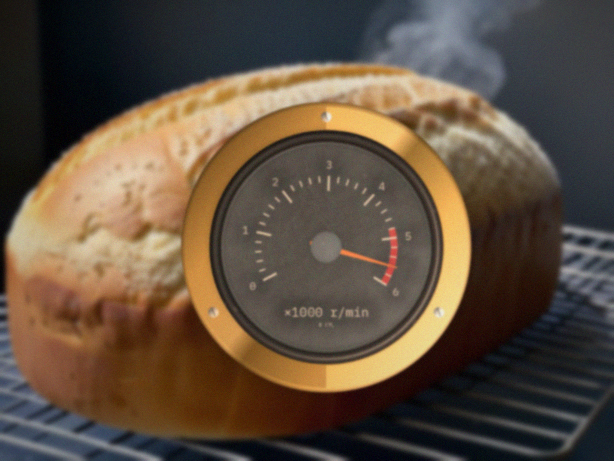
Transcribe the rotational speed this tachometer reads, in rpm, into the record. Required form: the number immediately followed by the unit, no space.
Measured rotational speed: 5600rpm
